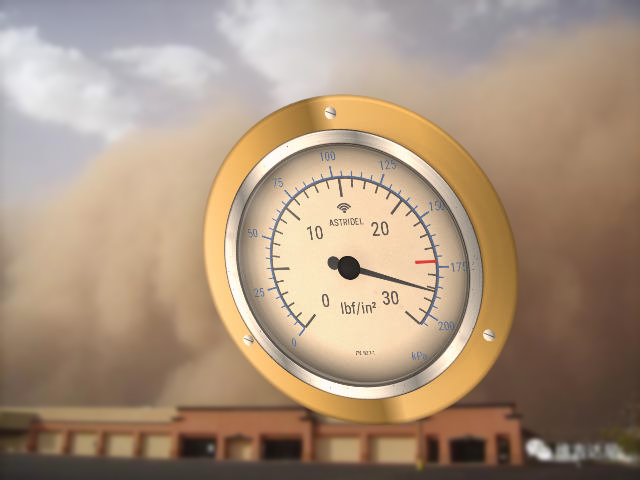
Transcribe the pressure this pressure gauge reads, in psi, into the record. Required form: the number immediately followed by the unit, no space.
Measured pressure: 27psi
